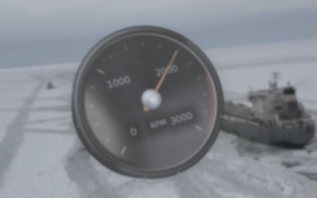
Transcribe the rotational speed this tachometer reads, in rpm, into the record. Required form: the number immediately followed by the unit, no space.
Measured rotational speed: 2000rpm
